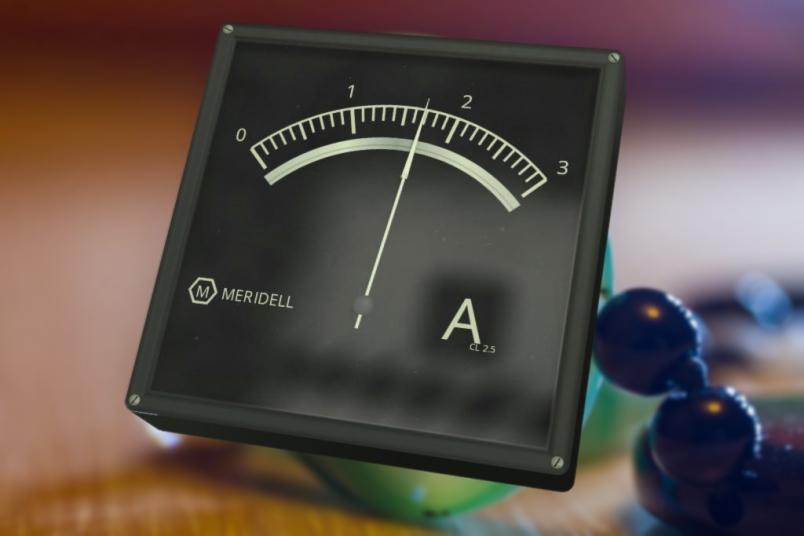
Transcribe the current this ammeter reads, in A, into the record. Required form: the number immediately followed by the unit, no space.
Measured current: 1.7A
